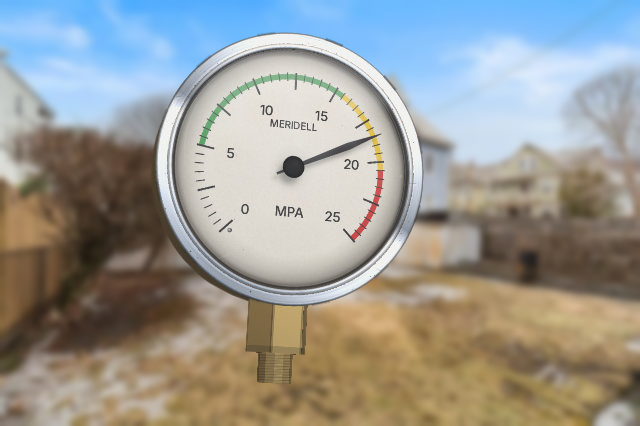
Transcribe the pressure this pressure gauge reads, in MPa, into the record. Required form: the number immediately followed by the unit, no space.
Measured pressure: 18.5MPa
